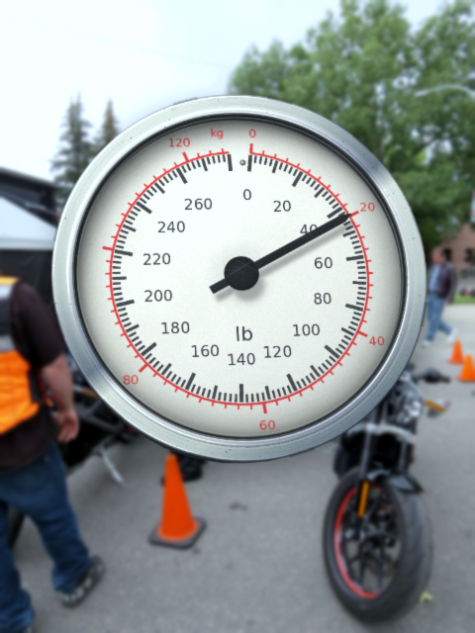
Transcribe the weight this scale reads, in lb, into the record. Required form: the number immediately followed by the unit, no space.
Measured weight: 44lb
